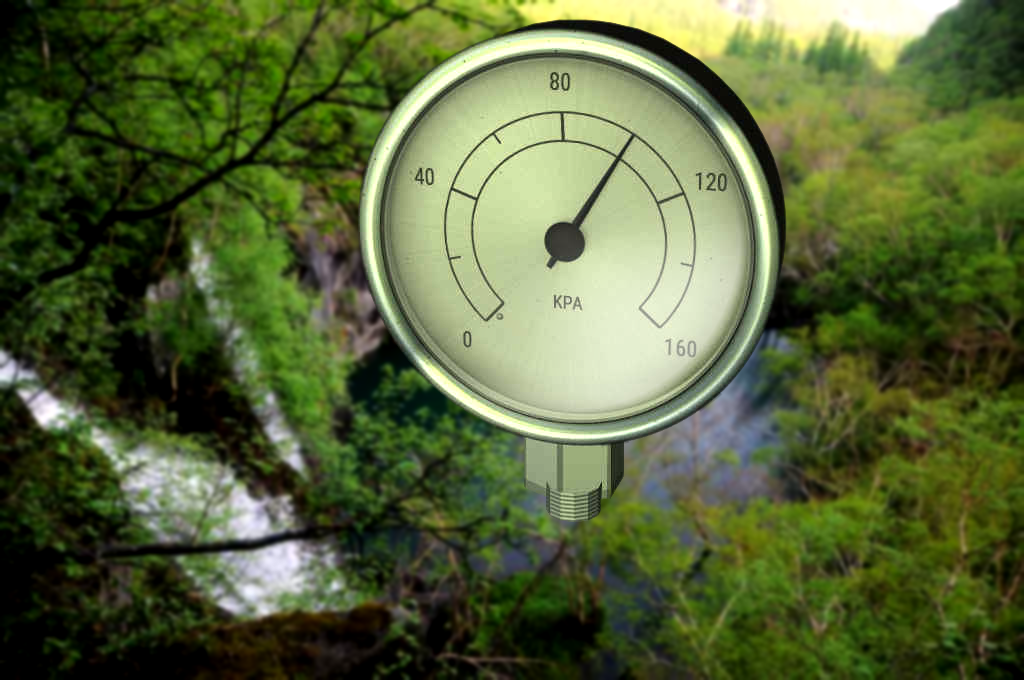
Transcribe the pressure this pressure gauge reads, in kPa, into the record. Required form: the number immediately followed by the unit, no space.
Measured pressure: 100kPa
